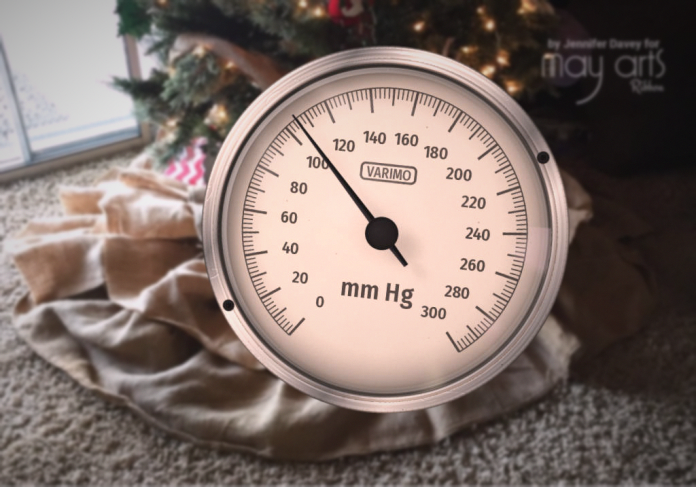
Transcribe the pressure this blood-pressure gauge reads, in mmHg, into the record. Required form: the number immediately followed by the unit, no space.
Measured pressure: 106mmHg
